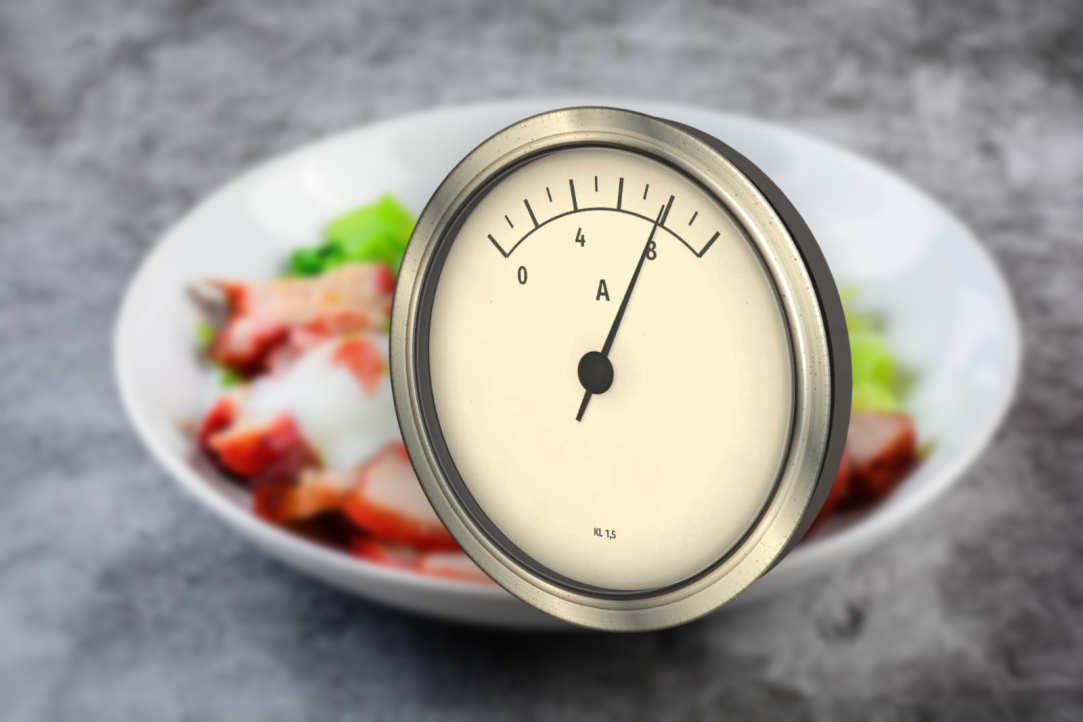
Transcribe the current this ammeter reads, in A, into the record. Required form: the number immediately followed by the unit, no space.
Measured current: 8A
